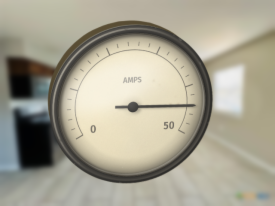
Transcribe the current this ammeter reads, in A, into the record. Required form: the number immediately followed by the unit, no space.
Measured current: 44A
